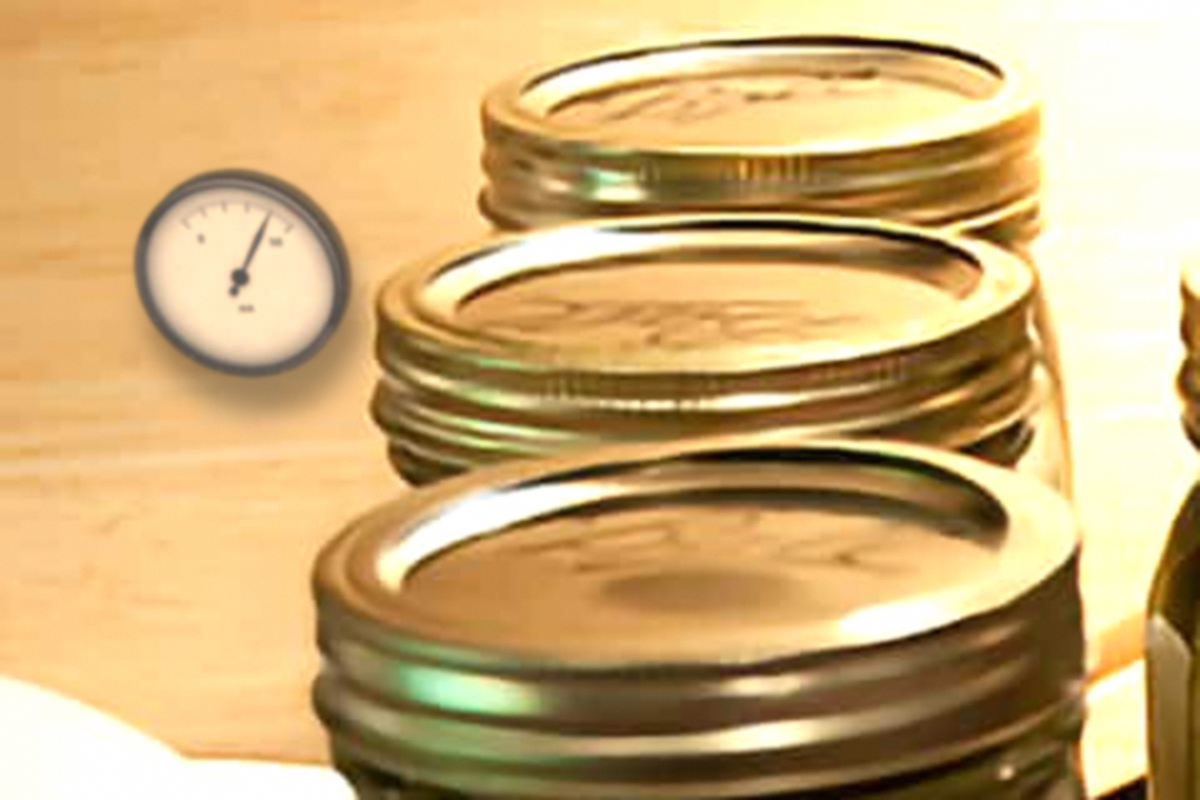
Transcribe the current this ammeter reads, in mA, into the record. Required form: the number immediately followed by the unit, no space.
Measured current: 40mA
